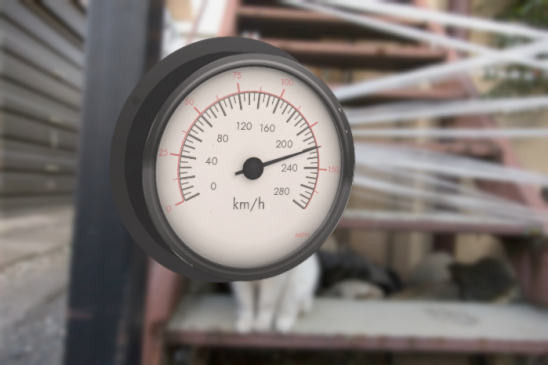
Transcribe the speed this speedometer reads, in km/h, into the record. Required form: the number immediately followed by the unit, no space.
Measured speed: 220km/h
